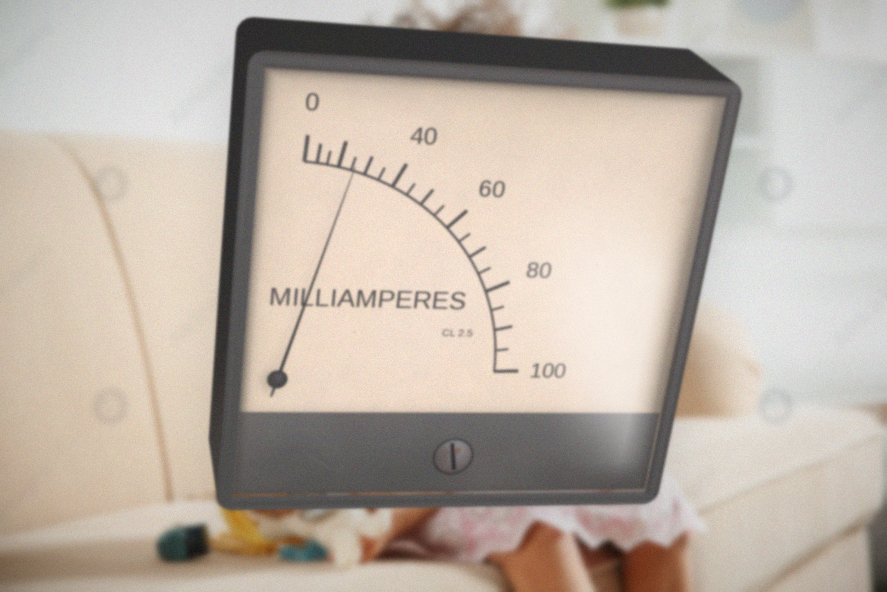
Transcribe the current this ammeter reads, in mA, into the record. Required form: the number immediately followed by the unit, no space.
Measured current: 25mA
